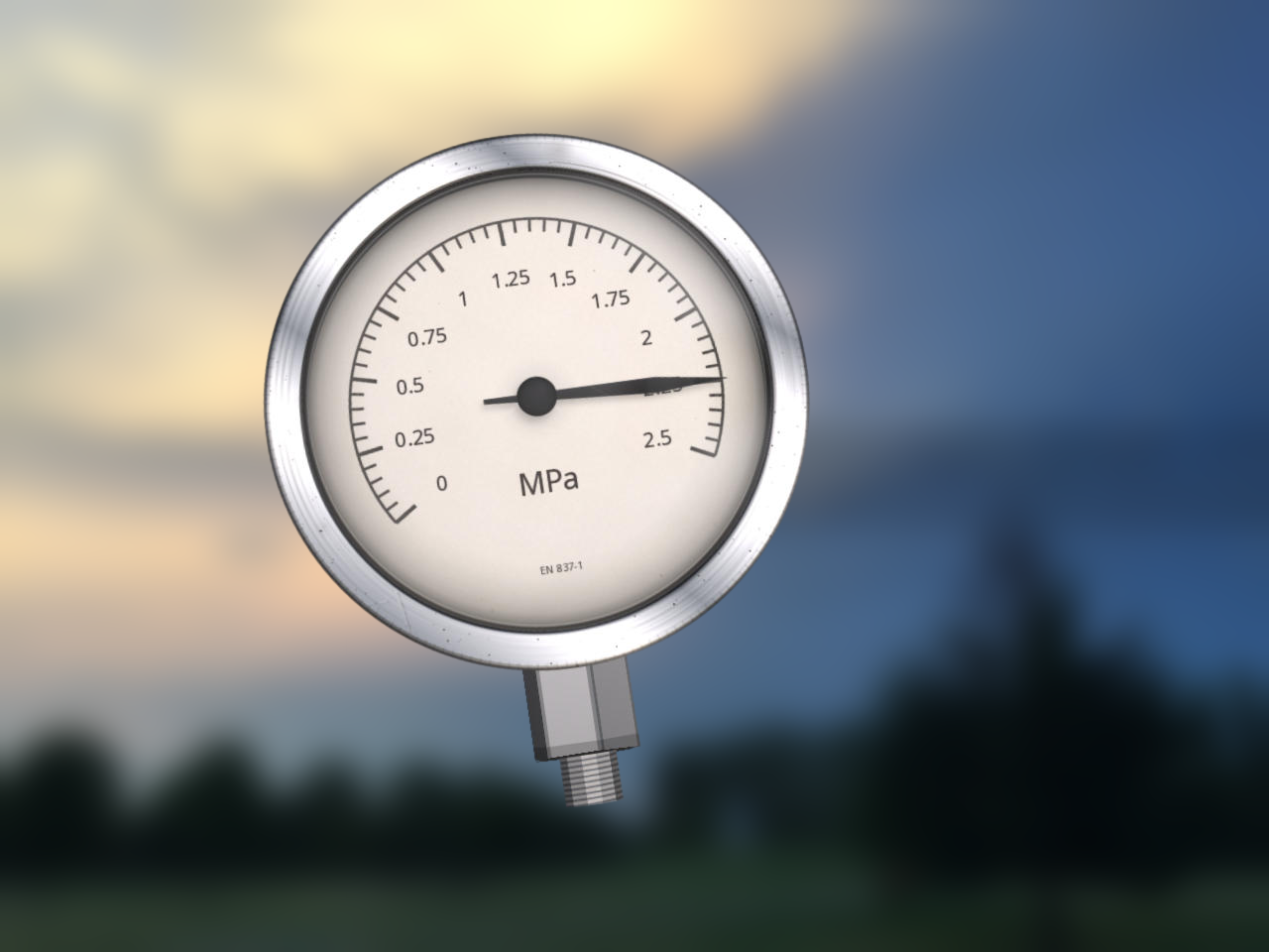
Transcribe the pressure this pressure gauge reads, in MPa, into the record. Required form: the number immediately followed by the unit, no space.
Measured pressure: 2.25MPa
